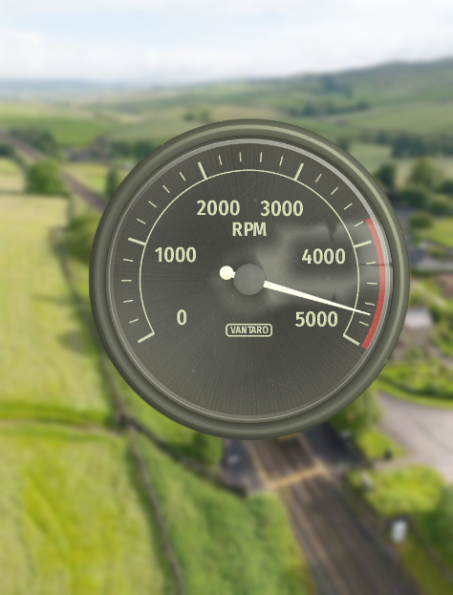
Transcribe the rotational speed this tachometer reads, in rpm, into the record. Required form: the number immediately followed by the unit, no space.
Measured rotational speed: 4700rpm
